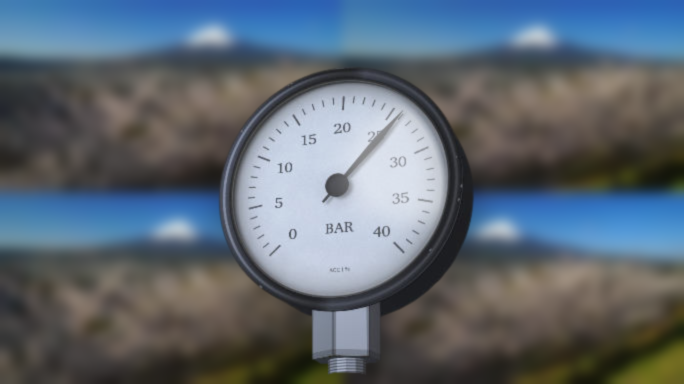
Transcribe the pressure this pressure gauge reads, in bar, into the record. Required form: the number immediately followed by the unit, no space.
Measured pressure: 26bar
